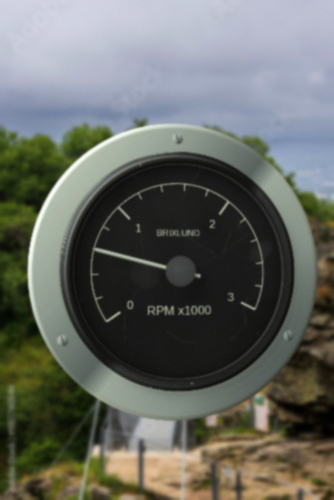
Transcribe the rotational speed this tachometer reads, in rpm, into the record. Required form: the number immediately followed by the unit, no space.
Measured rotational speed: 600rpm
